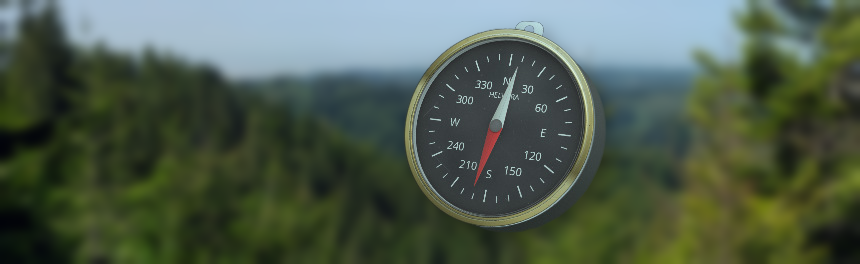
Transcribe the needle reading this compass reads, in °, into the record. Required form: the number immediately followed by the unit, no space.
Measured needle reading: 190°
